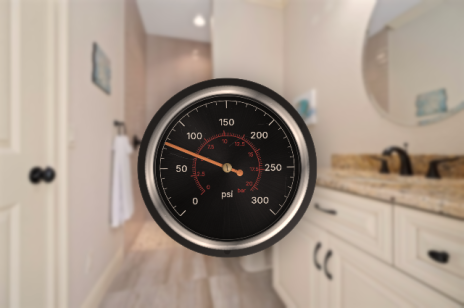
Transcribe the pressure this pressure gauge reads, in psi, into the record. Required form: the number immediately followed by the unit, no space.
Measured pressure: 75psi
